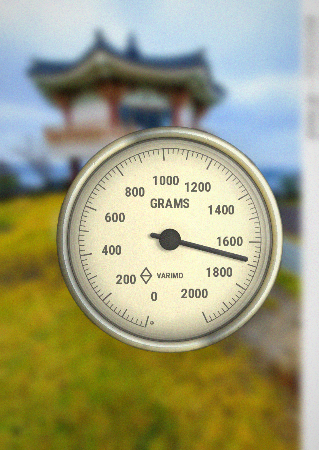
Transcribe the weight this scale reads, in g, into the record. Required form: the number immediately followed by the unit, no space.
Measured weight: 1680g
